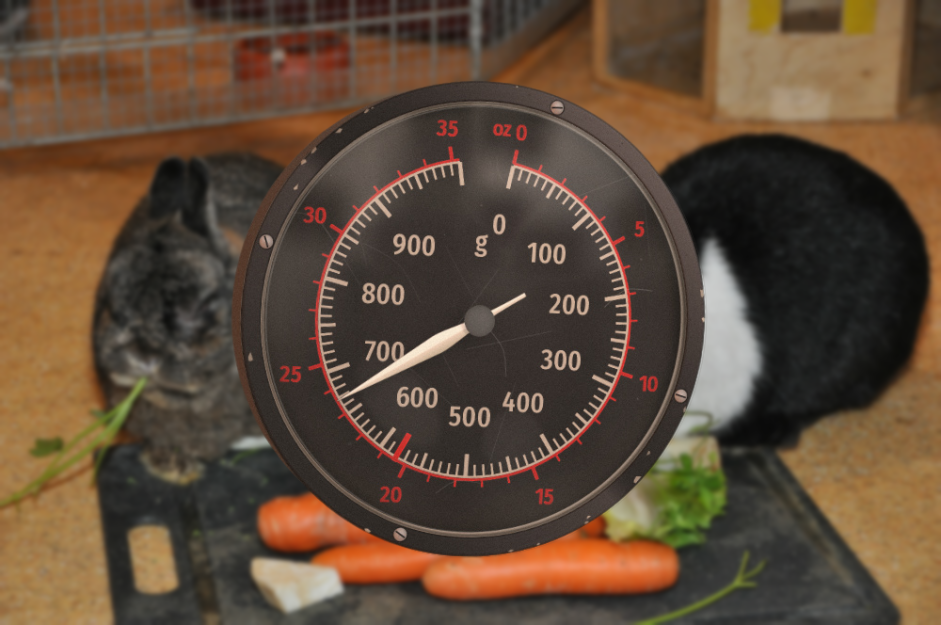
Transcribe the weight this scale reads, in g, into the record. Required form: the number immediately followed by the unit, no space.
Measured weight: 670g
